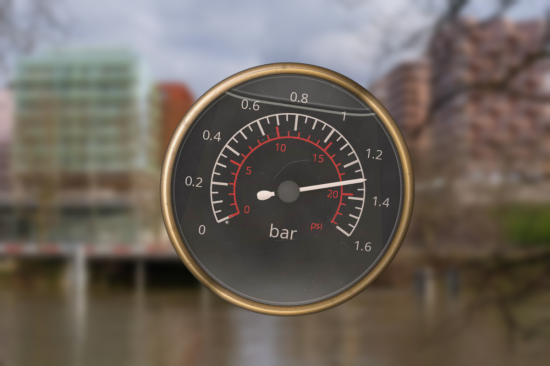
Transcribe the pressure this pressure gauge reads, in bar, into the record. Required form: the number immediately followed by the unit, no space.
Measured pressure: 1.3bar
